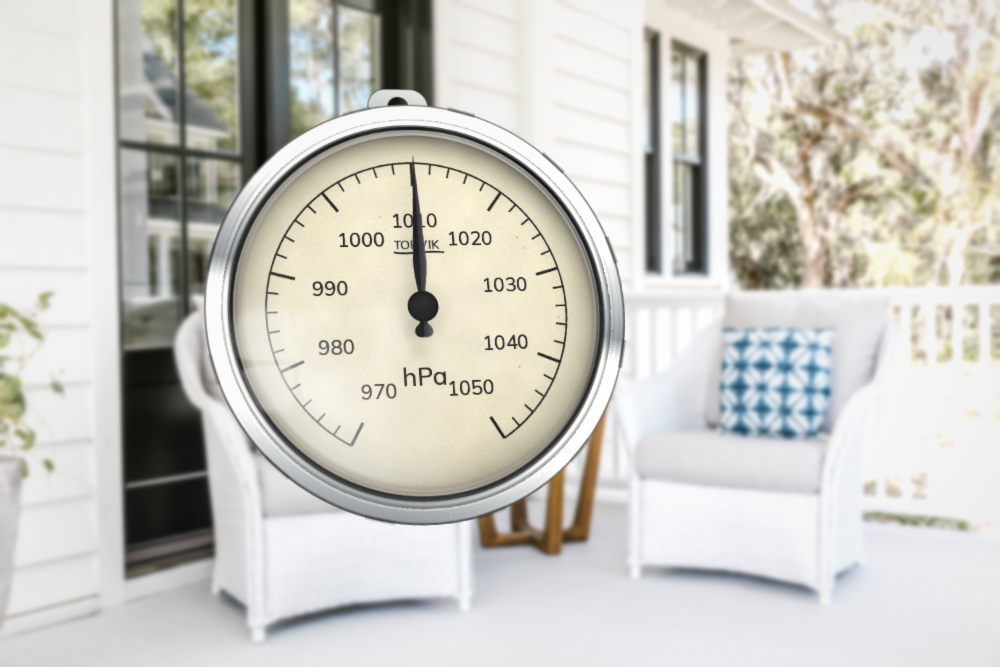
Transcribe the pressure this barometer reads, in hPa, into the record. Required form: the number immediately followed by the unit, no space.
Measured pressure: 1010hPa
